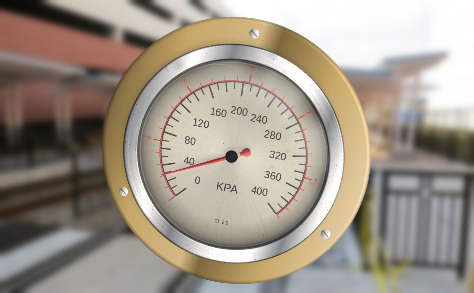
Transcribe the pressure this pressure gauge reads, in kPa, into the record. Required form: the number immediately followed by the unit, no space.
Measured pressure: 30kPa
